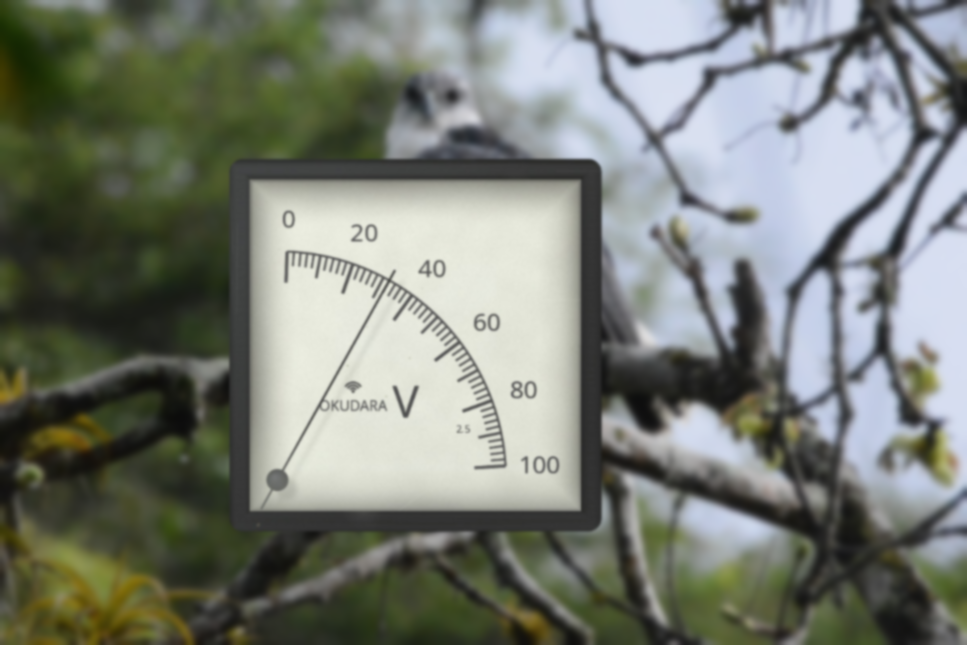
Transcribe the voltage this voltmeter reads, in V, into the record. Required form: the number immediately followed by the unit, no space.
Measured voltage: 32V
